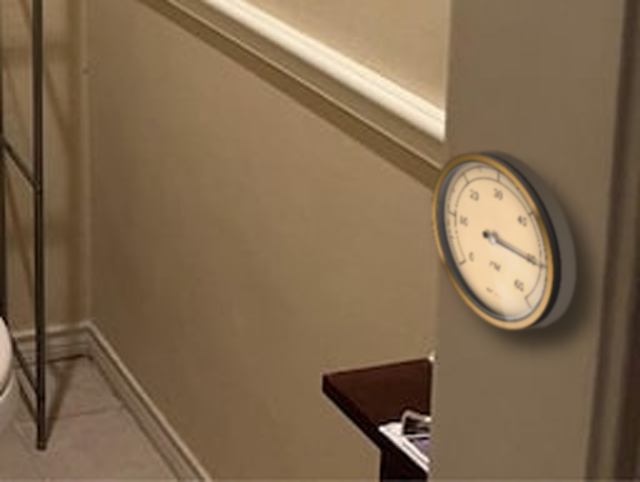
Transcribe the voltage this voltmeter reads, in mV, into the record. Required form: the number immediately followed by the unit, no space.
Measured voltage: 50mV
